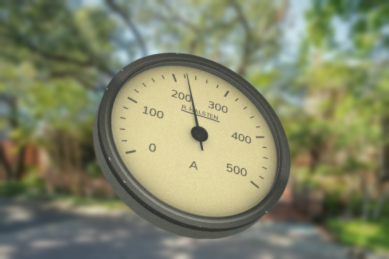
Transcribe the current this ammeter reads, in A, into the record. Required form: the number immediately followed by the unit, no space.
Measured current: 220A
